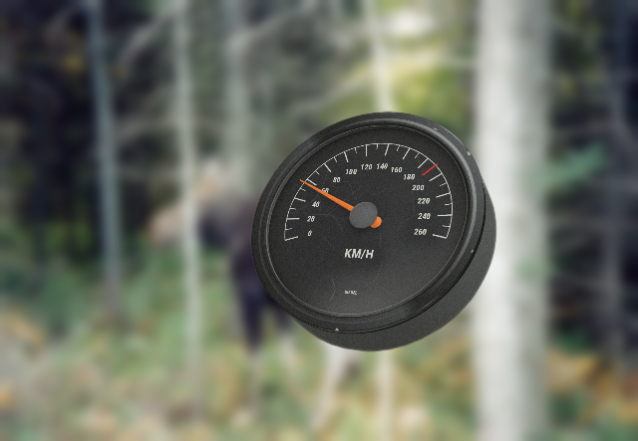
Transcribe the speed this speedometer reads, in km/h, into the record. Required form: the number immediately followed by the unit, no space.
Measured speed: 55km/h
